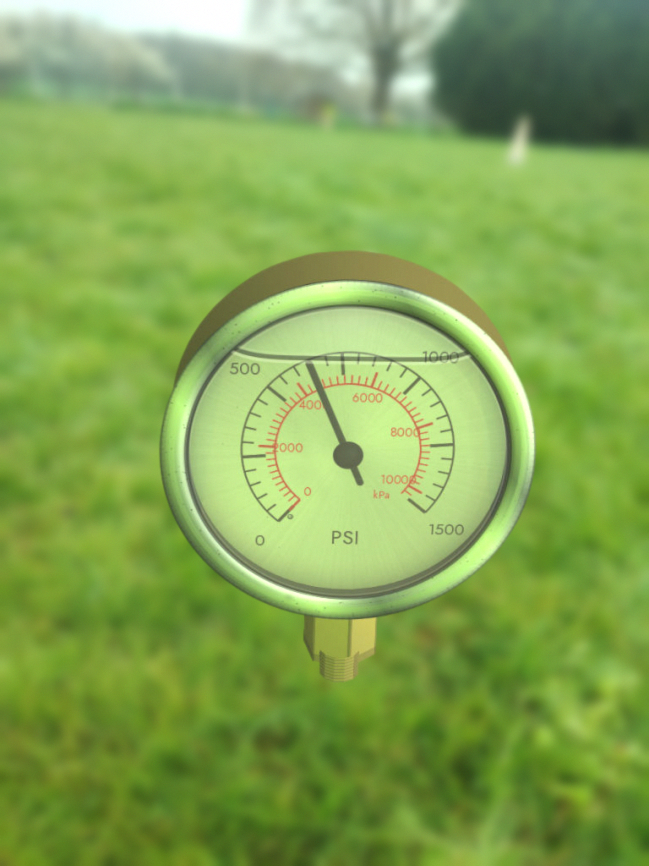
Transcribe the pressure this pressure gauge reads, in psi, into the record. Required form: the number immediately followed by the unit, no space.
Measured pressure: 650psi
